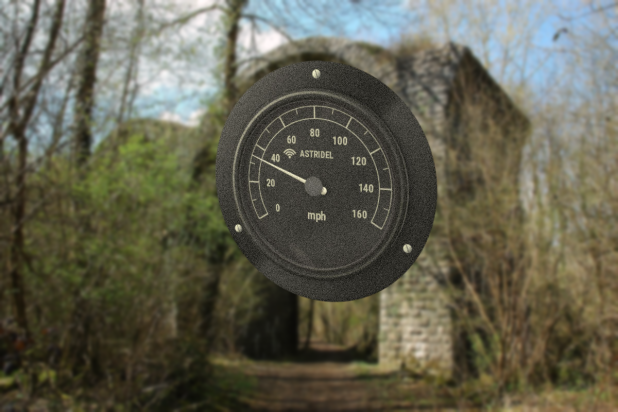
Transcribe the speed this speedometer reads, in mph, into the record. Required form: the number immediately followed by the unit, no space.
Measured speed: 35mph
